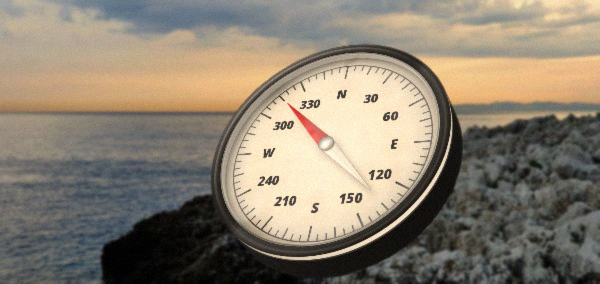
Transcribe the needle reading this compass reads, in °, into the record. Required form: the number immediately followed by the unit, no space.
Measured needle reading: 315°
